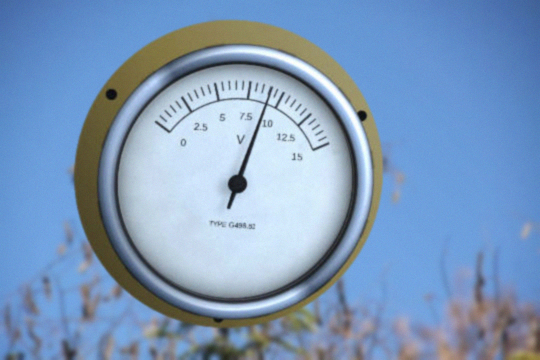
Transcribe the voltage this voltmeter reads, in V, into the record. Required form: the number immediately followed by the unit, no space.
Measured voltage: 9V
